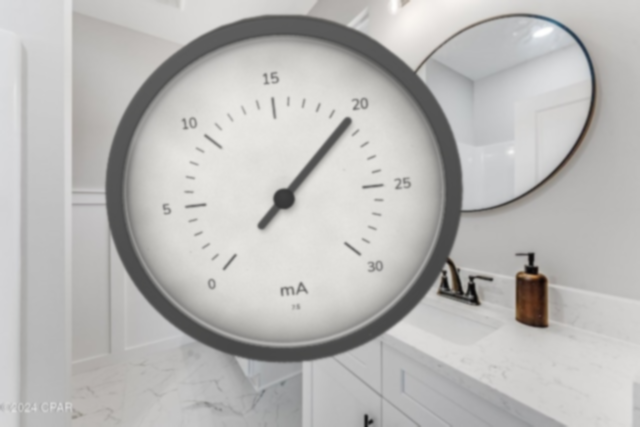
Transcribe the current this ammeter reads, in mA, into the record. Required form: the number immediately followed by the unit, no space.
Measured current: 20mA
